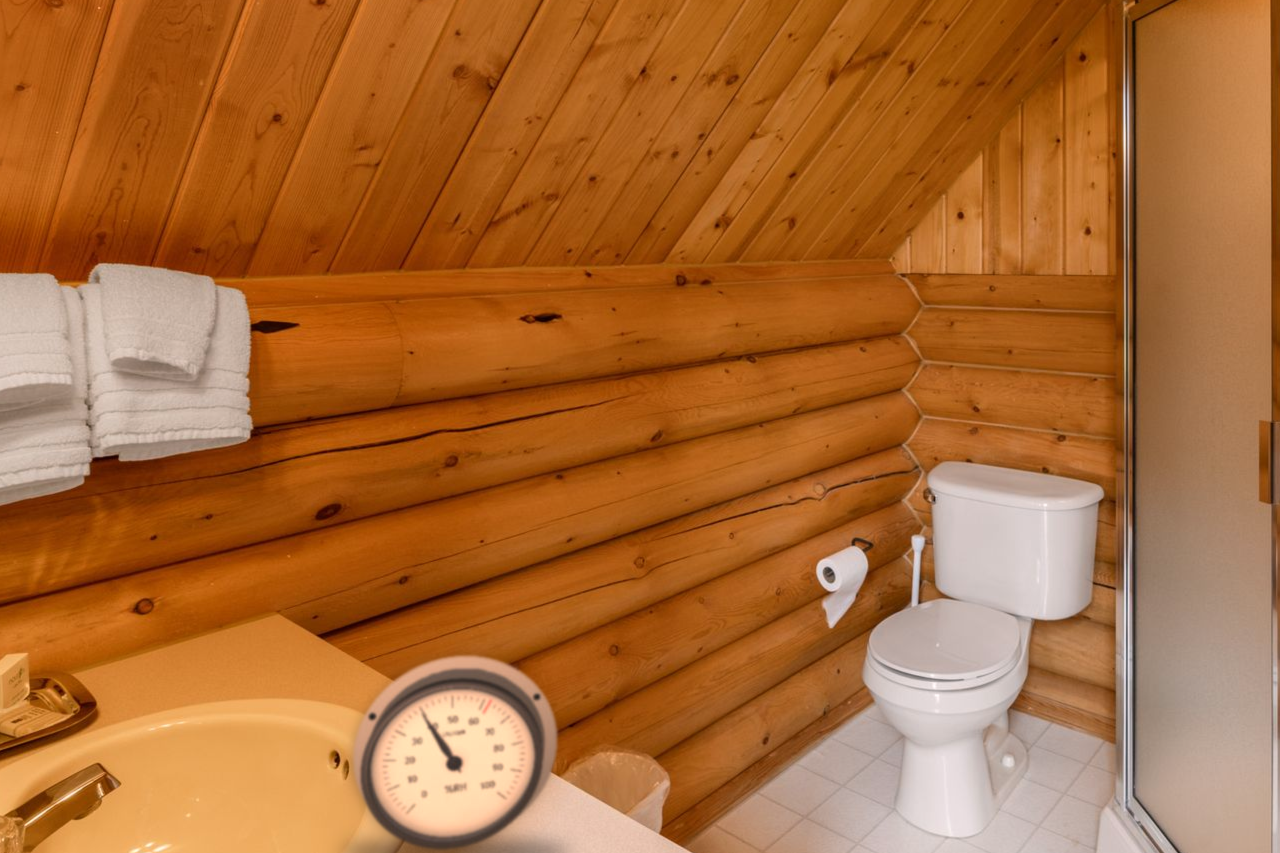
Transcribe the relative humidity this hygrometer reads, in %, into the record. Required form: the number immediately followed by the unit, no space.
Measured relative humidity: 40%
